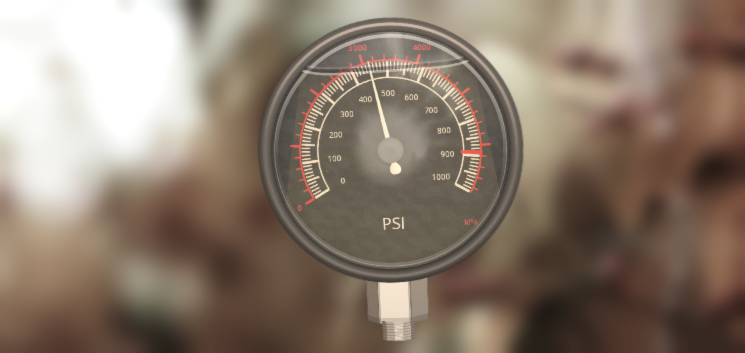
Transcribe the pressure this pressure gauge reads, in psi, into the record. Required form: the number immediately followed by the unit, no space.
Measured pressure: 450psi
